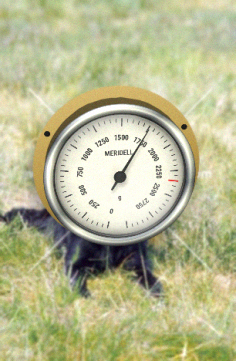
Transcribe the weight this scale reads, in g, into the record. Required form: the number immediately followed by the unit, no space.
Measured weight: 1750g
